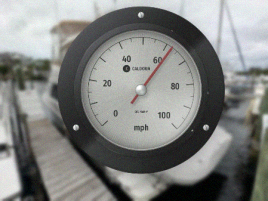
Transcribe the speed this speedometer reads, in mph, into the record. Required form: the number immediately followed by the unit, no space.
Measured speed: 62.5mph
